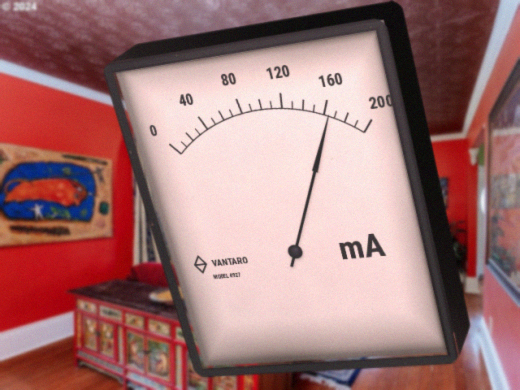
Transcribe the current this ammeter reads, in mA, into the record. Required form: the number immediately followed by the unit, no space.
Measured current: 165mA
